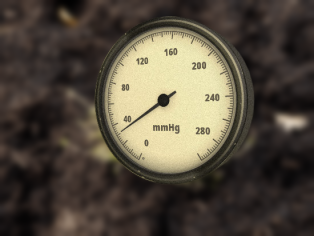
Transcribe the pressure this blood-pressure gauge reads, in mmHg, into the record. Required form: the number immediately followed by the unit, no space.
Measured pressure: 30mmHg
